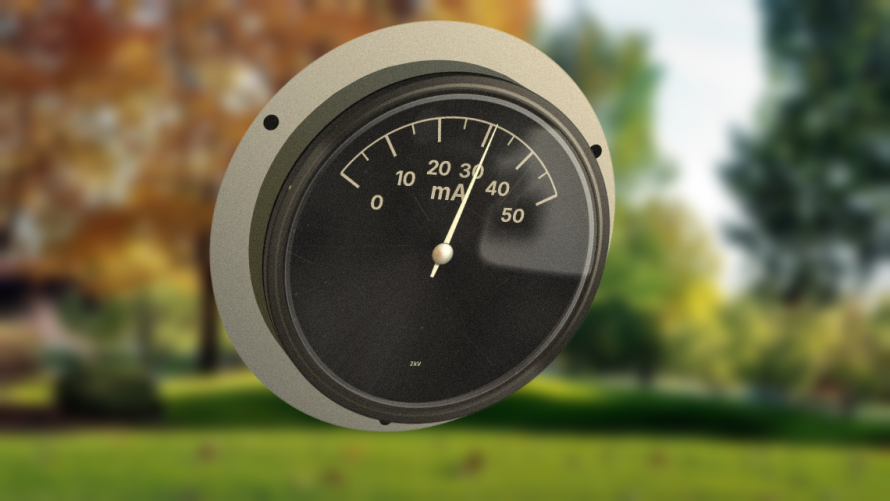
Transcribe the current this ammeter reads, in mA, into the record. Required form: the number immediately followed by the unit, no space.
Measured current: 30mA
